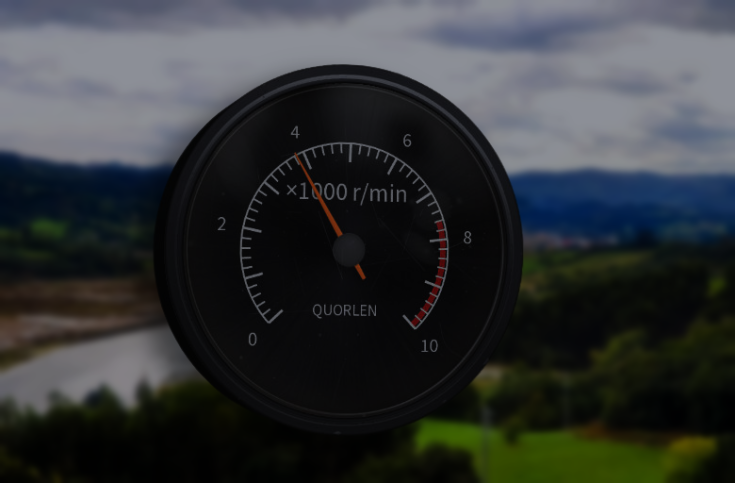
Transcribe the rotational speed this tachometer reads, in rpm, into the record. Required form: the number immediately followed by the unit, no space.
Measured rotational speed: 3800rpm
